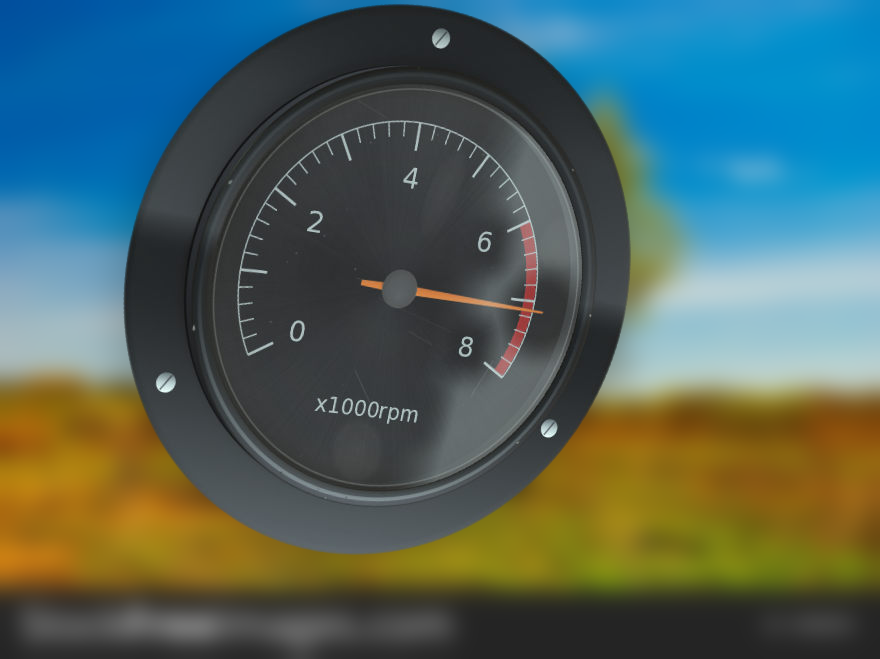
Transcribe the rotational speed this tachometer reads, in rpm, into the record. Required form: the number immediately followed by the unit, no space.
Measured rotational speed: 7100rpm
